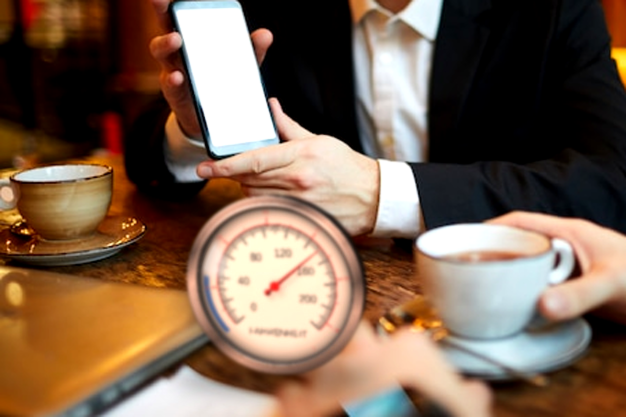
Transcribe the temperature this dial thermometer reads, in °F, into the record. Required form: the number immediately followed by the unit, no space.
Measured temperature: 150°F
